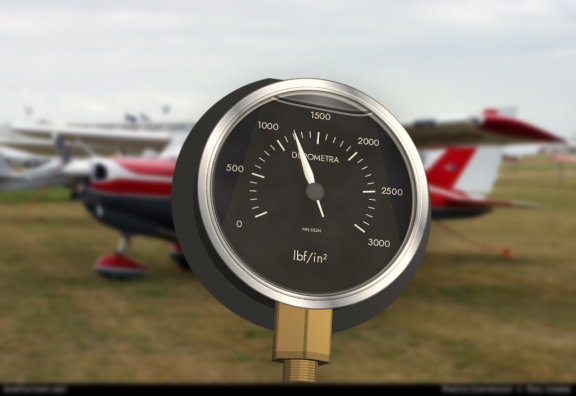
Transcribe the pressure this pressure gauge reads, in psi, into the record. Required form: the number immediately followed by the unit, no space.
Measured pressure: 1200psi
